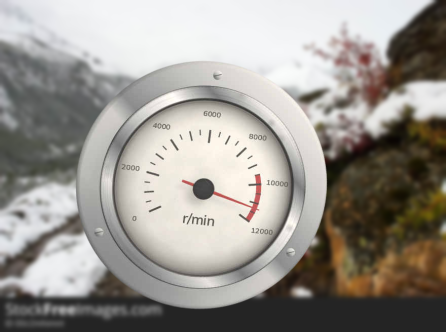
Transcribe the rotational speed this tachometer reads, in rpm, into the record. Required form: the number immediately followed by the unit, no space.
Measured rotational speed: 11250rpm
